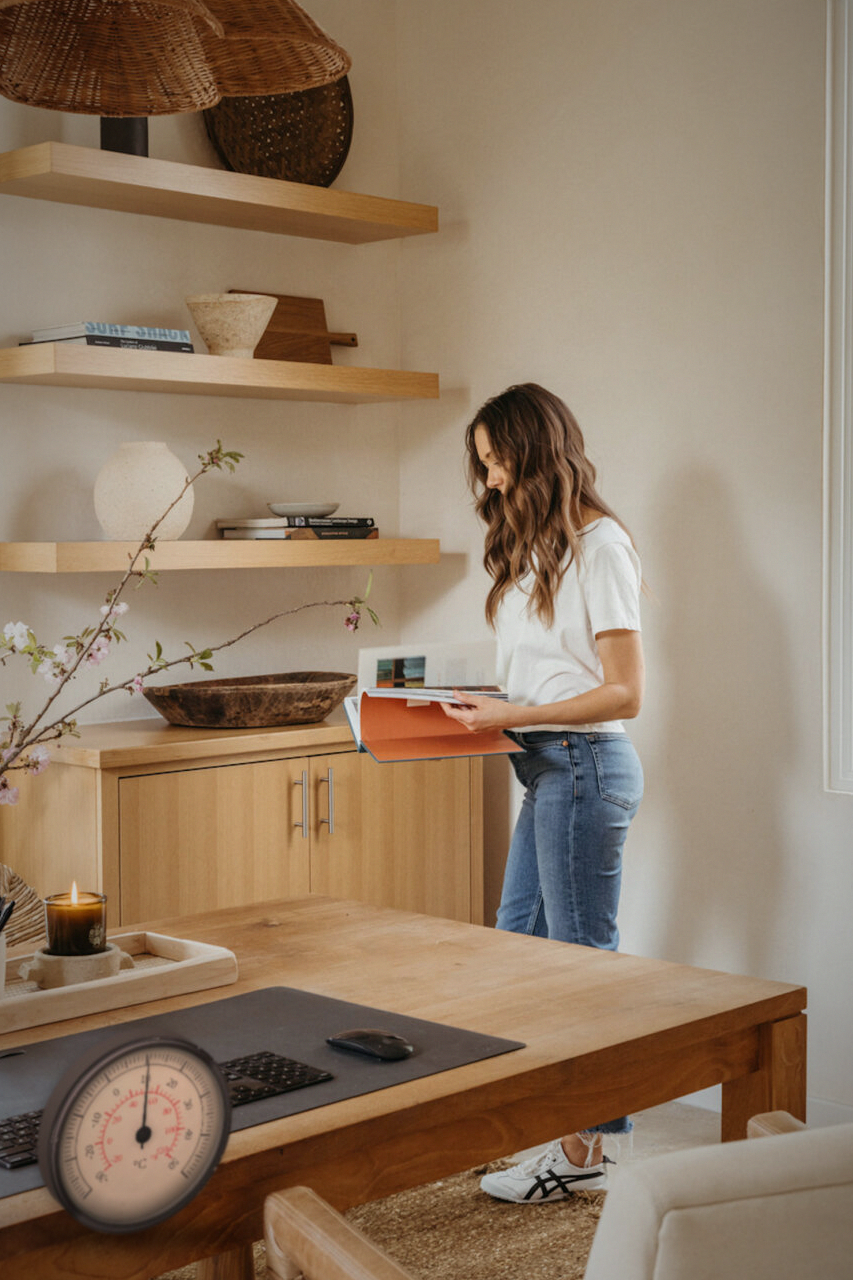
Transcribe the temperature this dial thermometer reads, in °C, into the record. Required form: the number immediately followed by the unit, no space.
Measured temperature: 10°C
